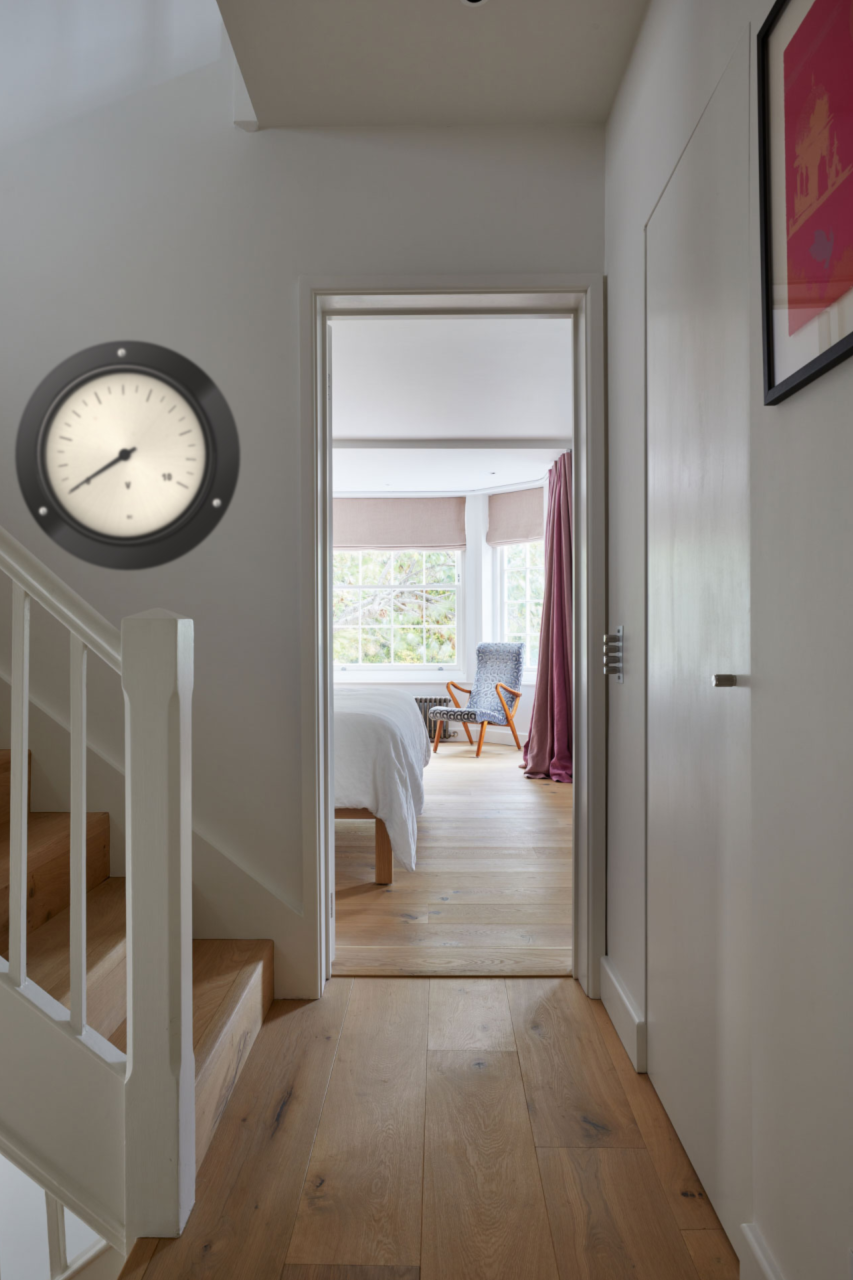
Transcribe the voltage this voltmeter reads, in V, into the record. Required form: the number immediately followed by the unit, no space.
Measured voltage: 0V
